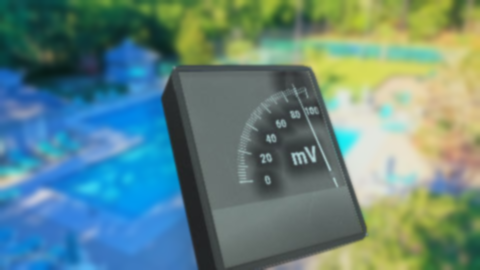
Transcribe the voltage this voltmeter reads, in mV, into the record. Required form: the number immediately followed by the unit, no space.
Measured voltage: 90mV
